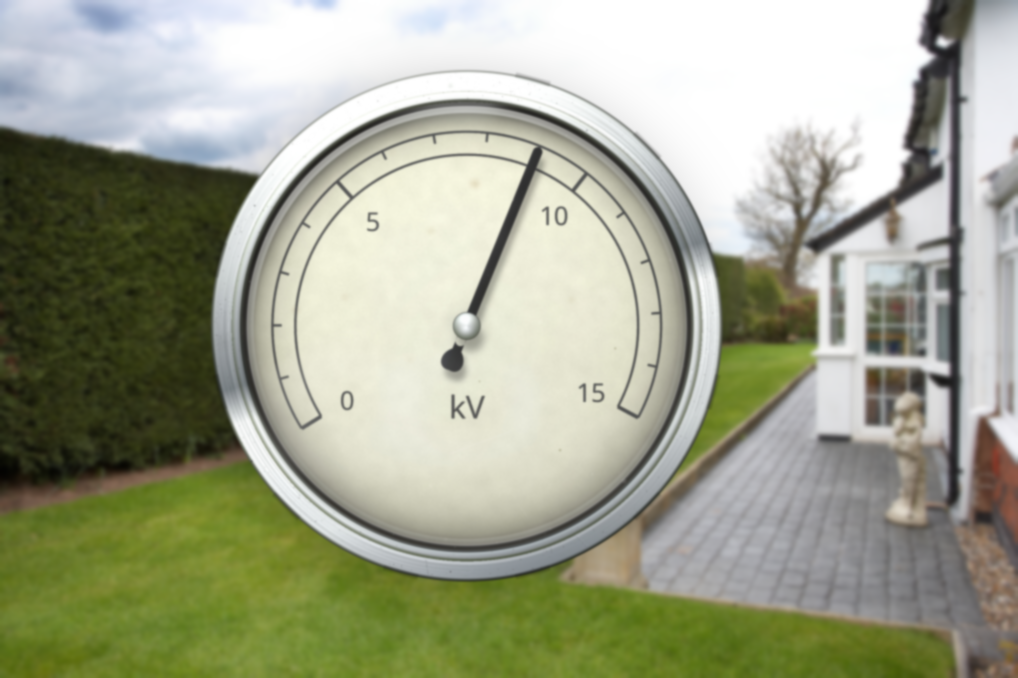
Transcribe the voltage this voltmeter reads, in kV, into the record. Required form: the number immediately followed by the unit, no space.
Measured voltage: 9kV
